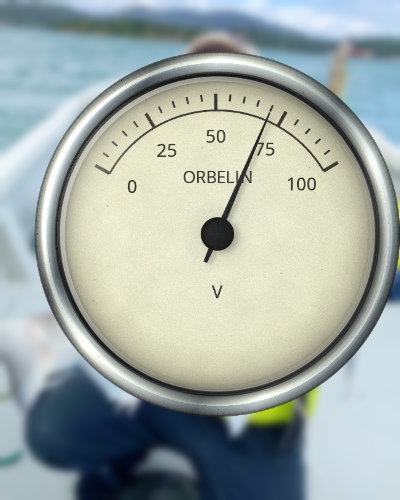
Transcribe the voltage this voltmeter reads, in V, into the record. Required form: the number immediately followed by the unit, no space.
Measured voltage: 70V
